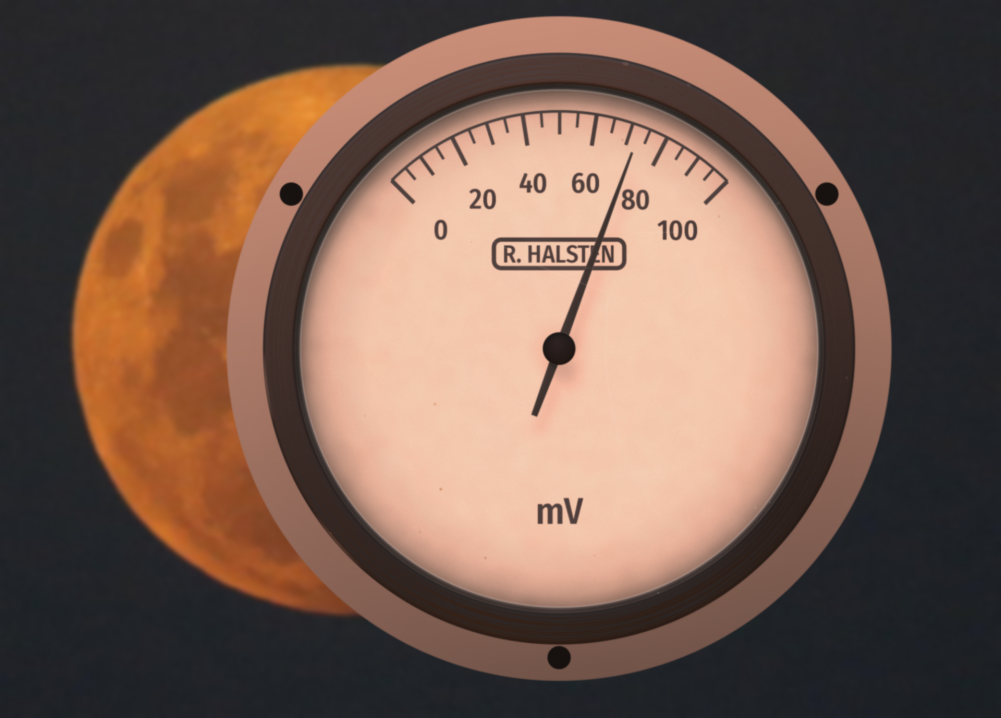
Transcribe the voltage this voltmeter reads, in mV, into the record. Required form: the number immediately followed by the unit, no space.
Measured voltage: 72.5mV
